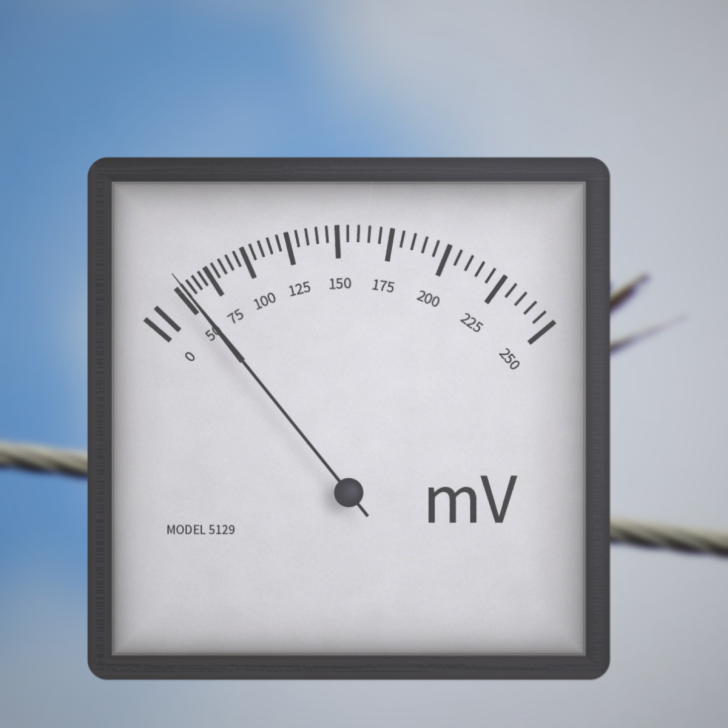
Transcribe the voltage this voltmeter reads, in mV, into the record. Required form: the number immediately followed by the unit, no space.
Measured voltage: 55mV
